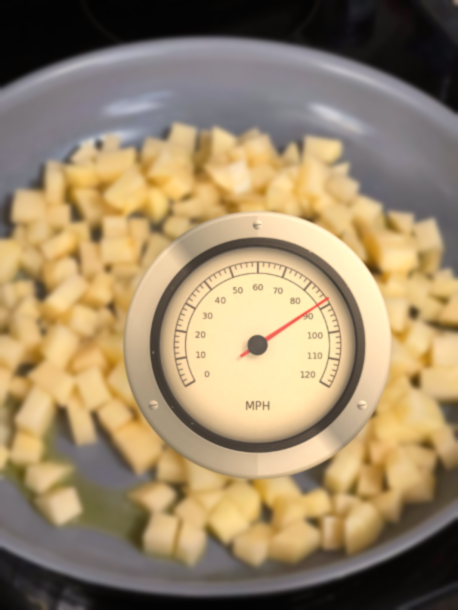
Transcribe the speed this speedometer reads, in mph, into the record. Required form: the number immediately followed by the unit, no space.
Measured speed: 88mph
